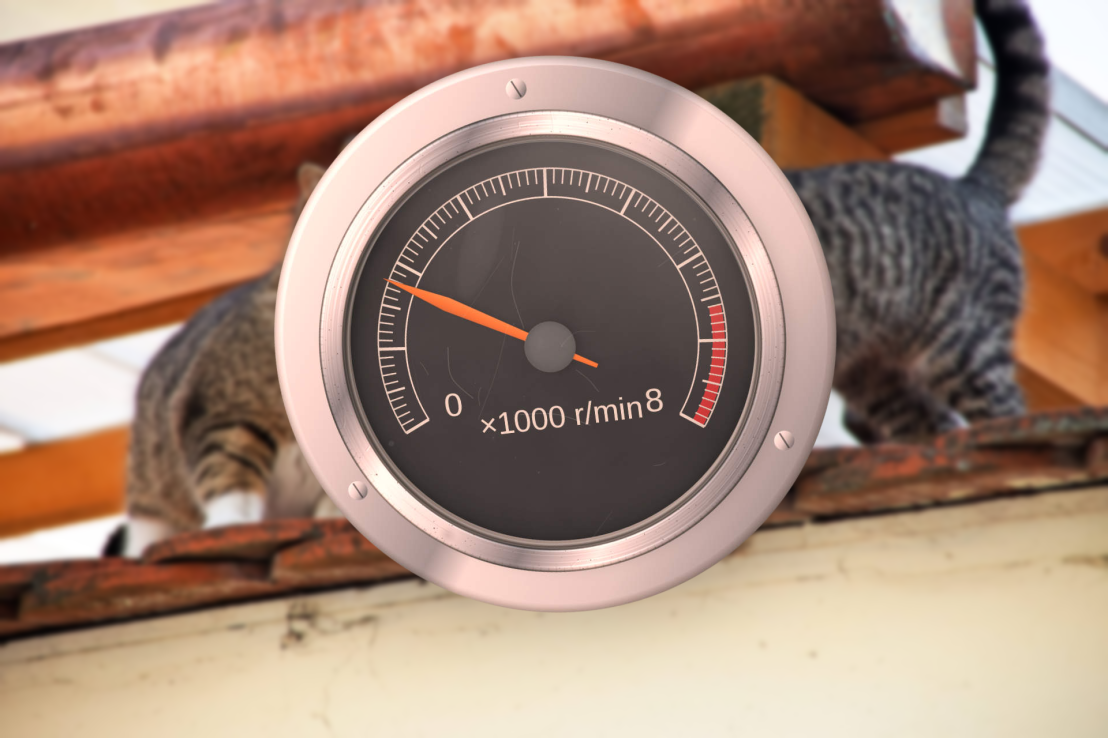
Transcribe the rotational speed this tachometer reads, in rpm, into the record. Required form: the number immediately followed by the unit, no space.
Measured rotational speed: 1800rpm
